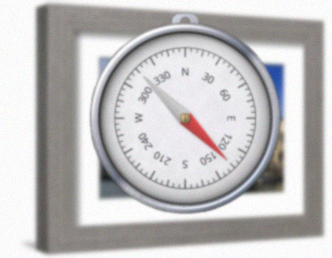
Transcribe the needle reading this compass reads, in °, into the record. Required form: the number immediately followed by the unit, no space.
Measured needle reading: 135°
